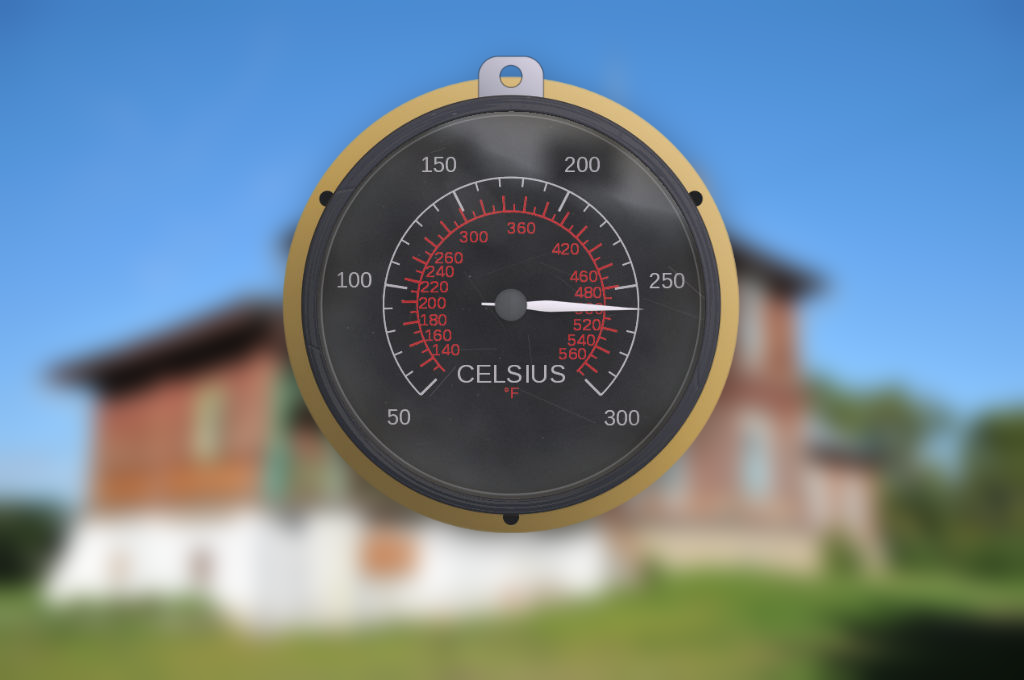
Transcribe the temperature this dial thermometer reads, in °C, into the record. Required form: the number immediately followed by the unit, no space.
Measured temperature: 260°C
